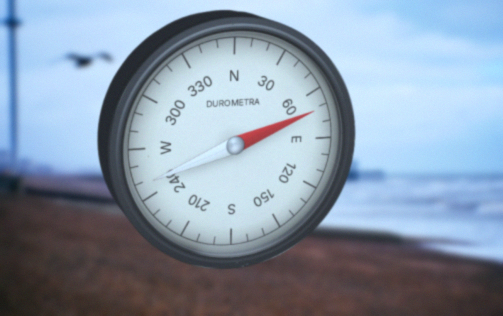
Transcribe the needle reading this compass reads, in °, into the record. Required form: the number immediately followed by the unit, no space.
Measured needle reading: 70°
